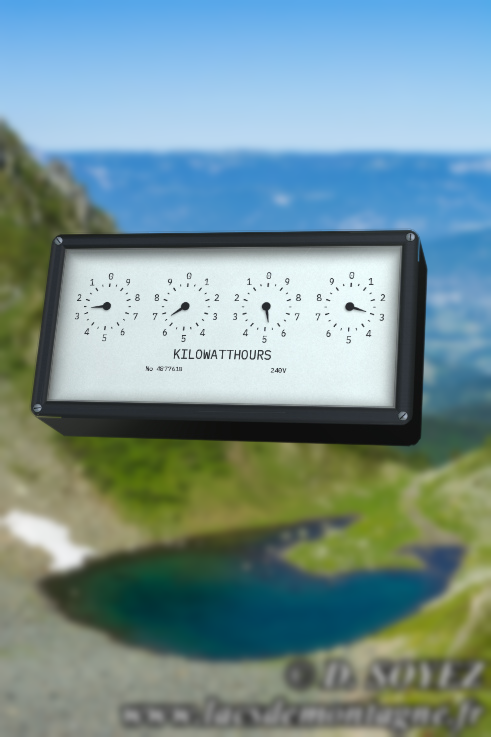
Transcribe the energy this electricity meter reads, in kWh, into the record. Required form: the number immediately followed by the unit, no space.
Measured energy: 2653kWh
